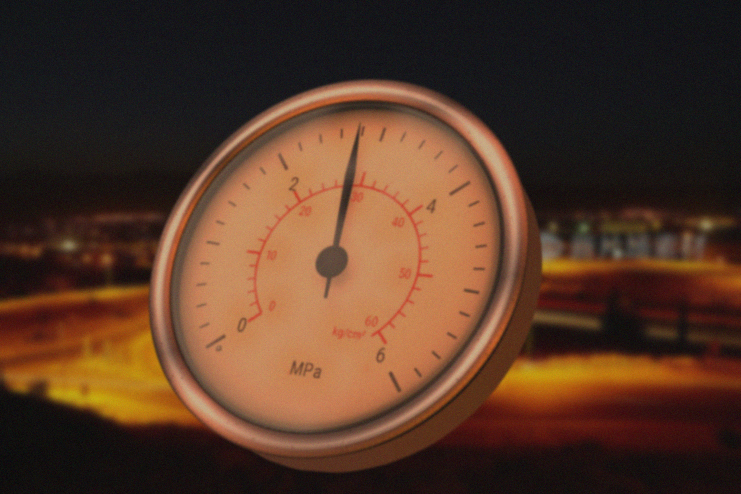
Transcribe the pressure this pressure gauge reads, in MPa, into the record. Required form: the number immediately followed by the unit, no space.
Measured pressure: 2.8MPa
